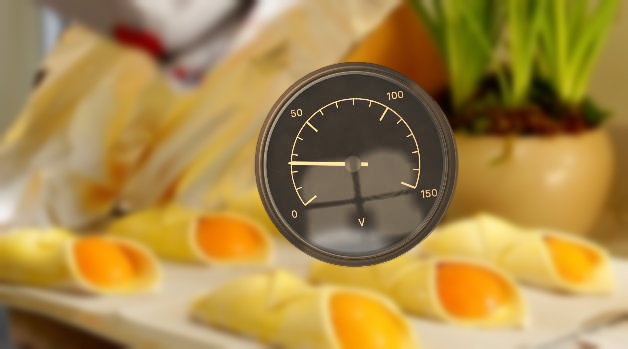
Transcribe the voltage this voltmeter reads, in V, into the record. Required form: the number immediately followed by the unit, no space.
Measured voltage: 25V
